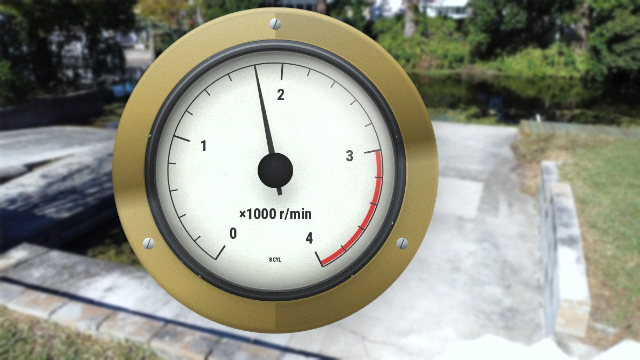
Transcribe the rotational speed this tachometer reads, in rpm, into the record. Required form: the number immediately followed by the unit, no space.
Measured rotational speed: 1800rpm
